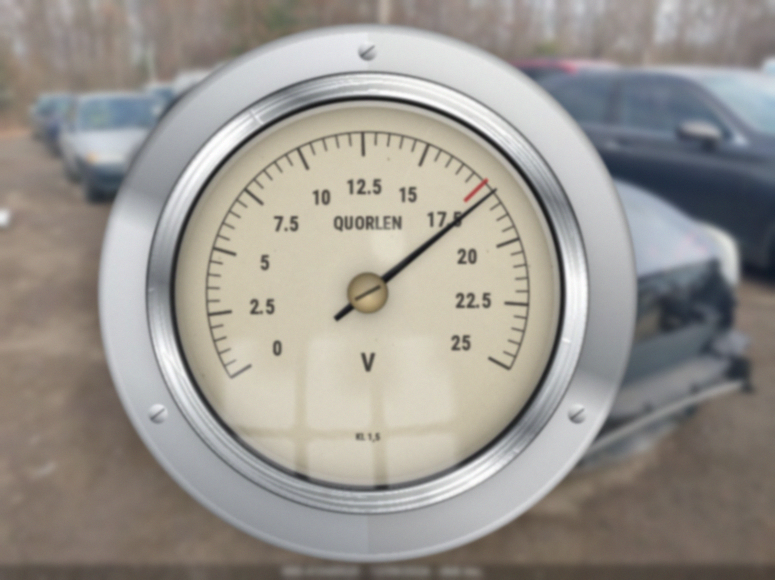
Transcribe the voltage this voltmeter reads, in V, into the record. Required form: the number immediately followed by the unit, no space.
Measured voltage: 18V
